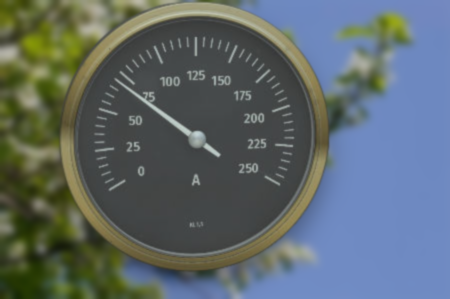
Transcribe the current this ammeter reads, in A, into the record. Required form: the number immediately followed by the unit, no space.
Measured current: 70A
